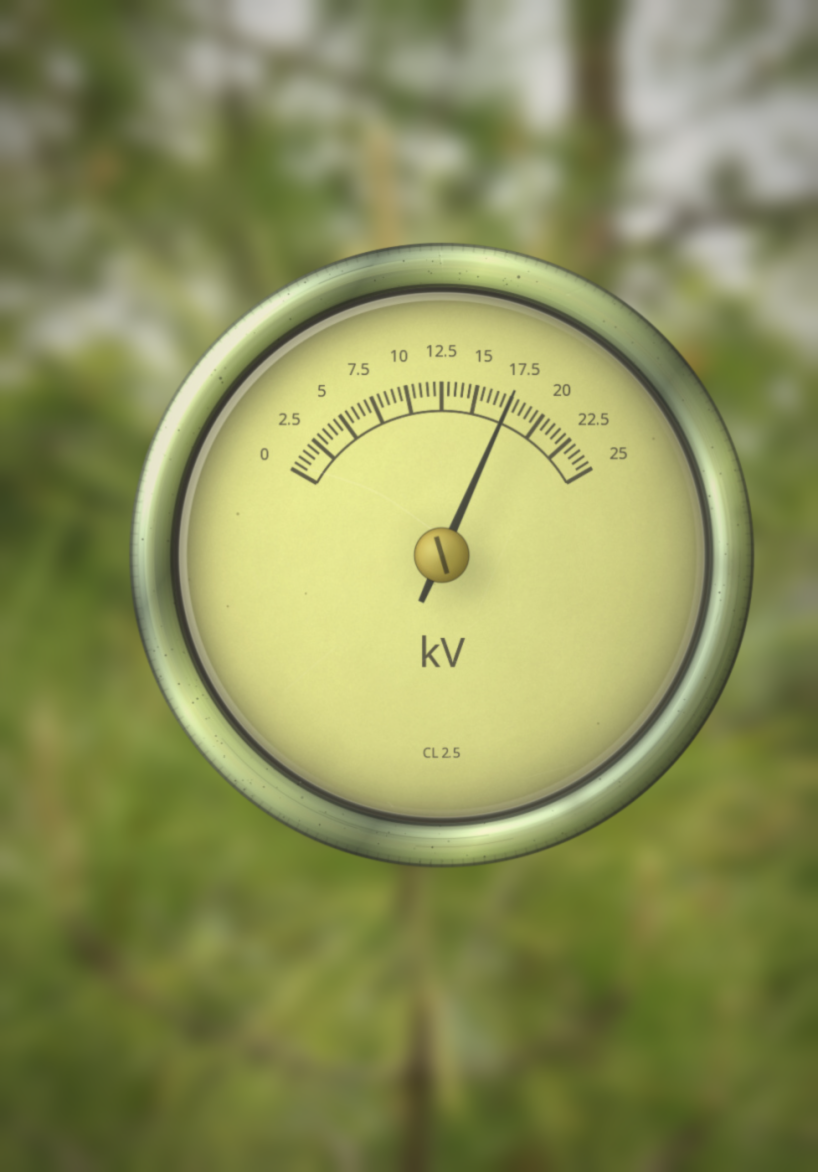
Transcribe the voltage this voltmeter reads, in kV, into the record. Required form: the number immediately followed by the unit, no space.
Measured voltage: 17.5kV
